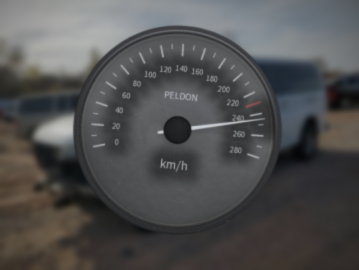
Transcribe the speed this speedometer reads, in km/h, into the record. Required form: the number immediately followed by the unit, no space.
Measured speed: 245km/h
